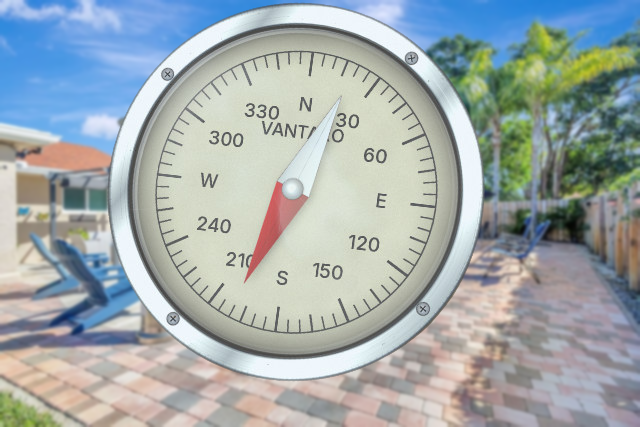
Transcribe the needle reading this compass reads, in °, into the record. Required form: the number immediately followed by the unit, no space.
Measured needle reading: 200°
